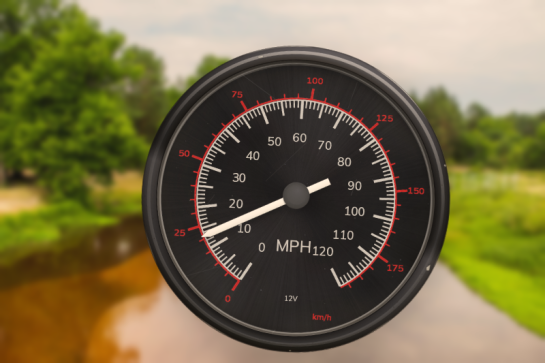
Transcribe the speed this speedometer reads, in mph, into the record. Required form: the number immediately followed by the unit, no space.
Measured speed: 13mph
